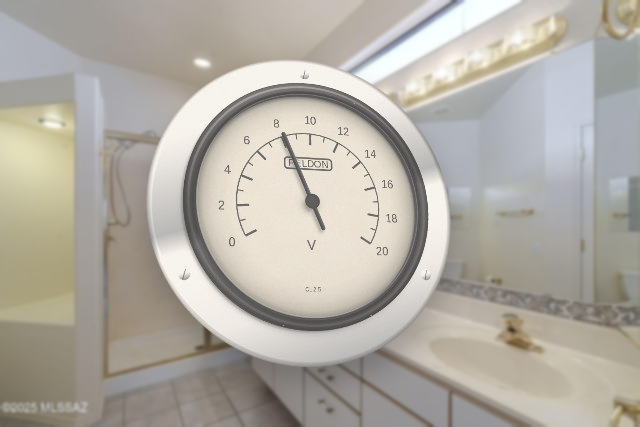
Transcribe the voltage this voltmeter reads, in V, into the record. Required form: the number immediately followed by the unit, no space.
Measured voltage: 8V
